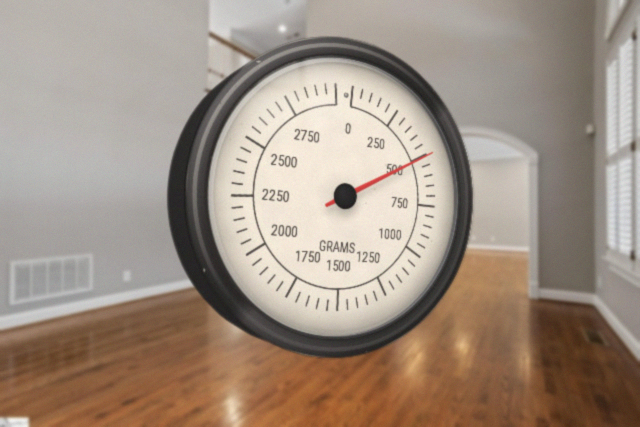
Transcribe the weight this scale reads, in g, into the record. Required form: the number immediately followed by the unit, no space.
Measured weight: 500g
